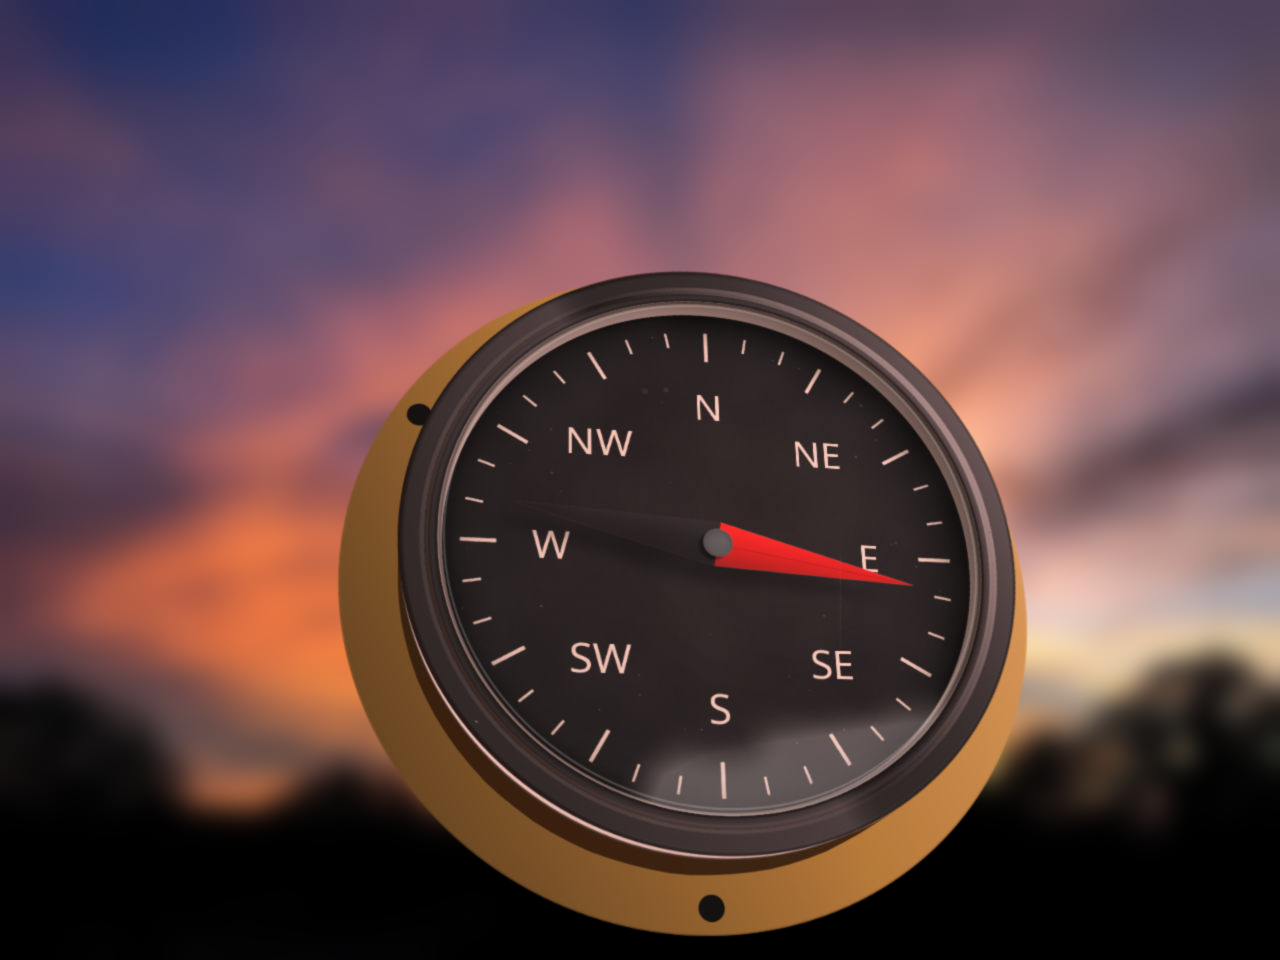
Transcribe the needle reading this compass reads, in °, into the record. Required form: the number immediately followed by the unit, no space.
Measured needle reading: 100°
